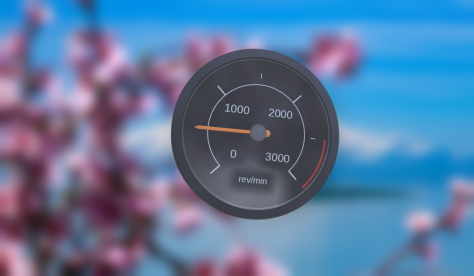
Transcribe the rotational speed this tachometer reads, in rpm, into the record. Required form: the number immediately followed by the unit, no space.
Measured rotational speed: 500rpm
